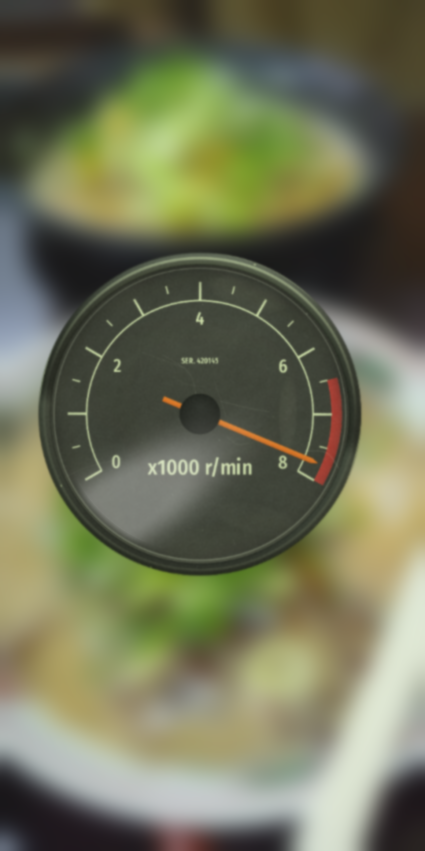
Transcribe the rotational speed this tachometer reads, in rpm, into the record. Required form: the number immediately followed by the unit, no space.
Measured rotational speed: 7750rpm
